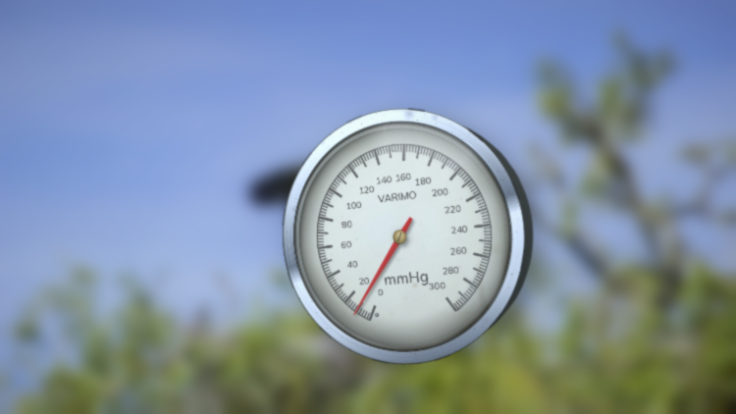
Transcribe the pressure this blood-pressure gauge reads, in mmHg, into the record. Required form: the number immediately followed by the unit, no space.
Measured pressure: 10mmHg
